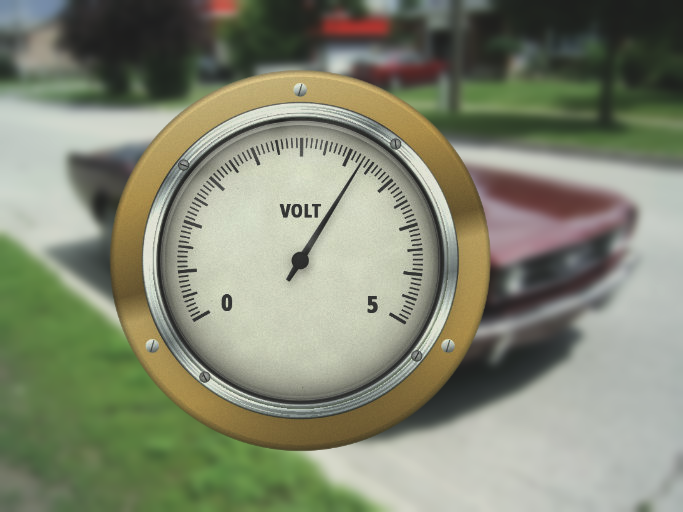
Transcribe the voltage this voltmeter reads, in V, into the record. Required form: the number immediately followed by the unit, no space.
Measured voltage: 3.15V
